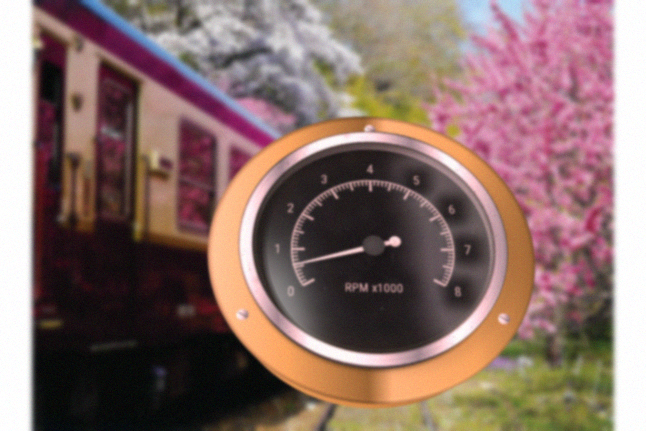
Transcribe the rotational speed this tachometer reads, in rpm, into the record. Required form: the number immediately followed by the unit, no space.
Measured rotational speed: 500rpm
